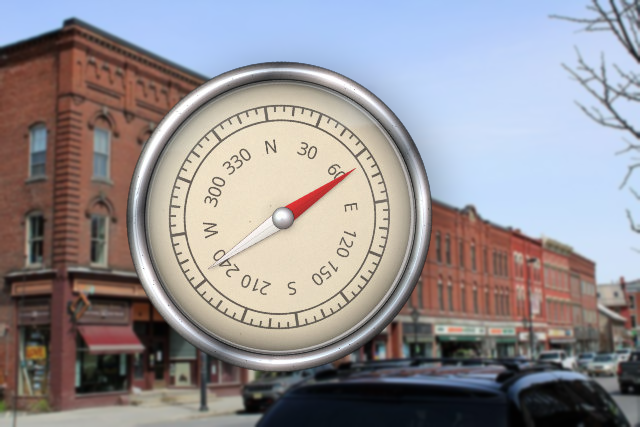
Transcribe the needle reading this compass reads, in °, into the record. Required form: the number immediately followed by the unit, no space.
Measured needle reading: 65°
